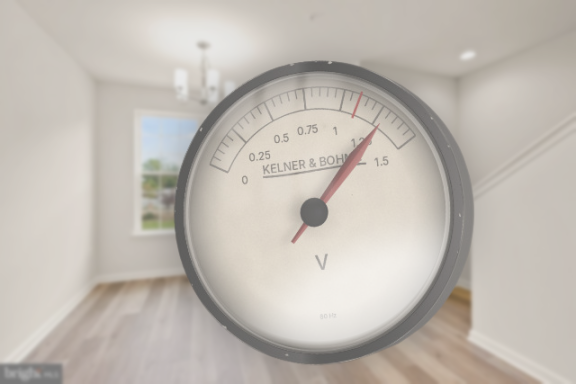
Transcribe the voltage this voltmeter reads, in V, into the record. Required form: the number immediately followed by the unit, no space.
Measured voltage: 1.3V
